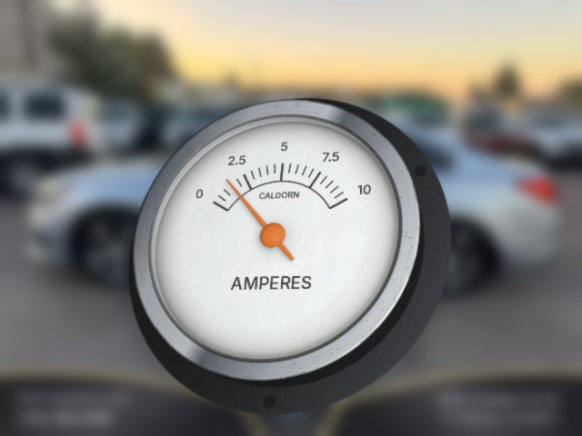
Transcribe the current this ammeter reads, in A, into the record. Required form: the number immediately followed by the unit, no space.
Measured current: 1.5A
